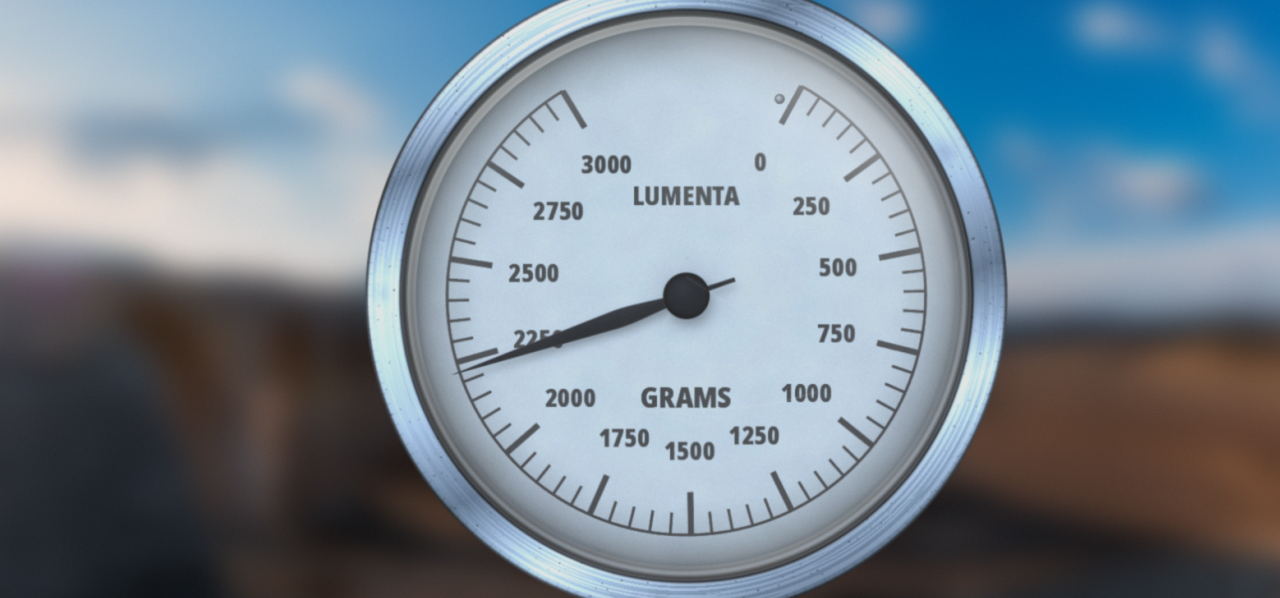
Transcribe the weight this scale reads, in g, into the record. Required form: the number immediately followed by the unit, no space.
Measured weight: 2225g
